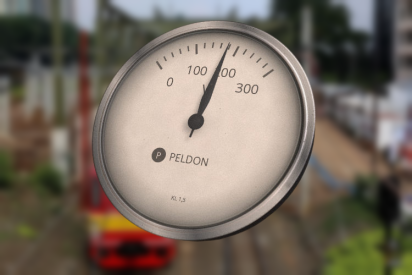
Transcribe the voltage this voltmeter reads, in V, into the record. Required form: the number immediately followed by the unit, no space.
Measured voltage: 180V
